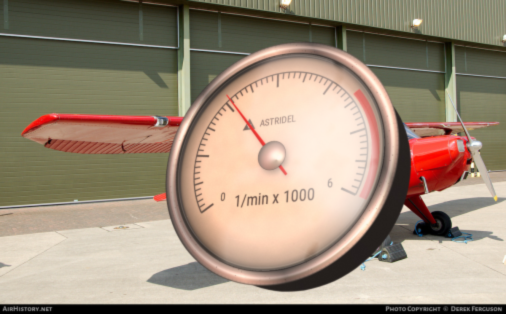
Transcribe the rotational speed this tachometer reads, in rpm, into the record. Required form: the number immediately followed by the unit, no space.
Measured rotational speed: 2100rpm
